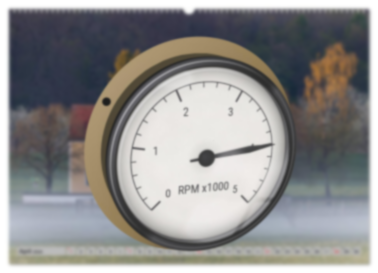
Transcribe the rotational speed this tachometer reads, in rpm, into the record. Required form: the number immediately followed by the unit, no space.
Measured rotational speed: 4000rpm
